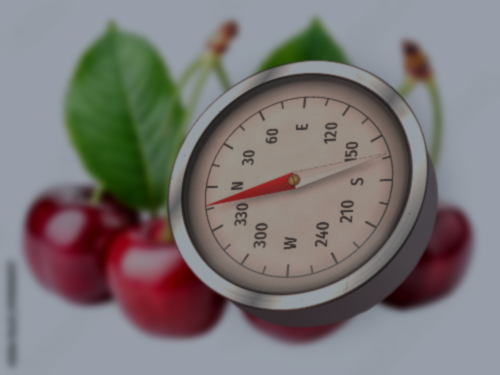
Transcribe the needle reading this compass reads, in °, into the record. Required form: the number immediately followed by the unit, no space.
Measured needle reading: 345°
